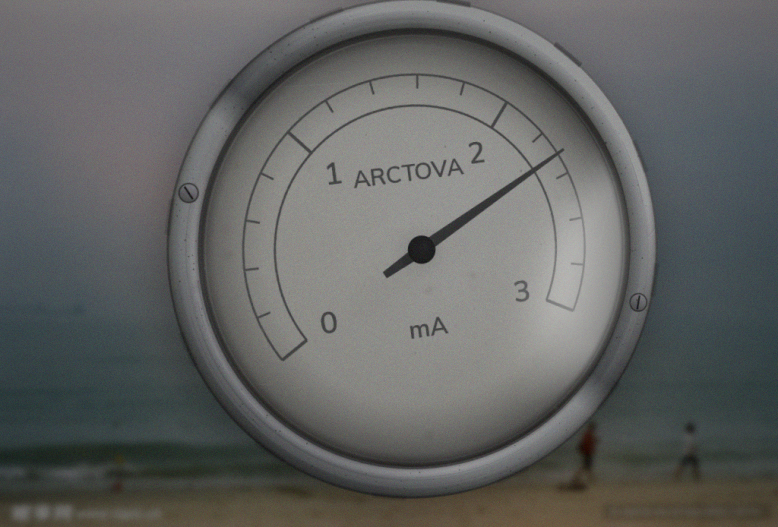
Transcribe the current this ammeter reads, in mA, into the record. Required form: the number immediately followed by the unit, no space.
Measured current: 2.3mA
